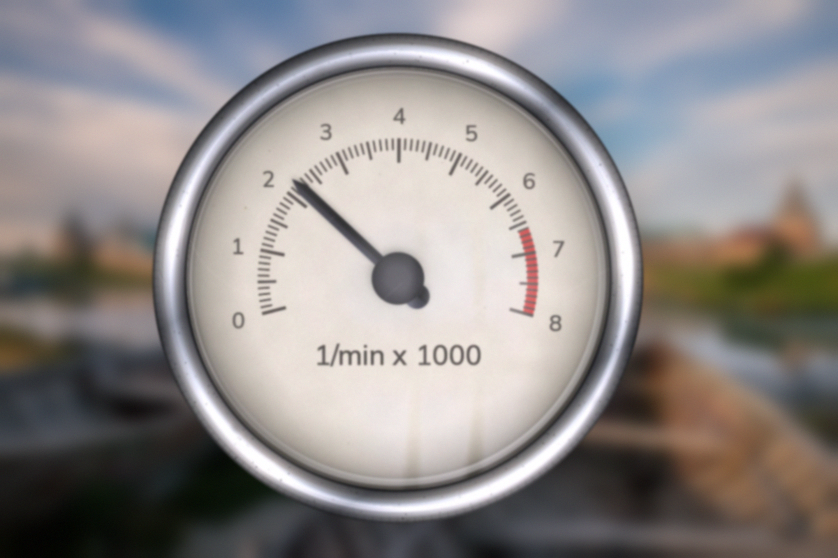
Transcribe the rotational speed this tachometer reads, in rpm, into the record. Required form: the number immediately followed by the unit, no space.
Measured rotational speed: 2200rpm
